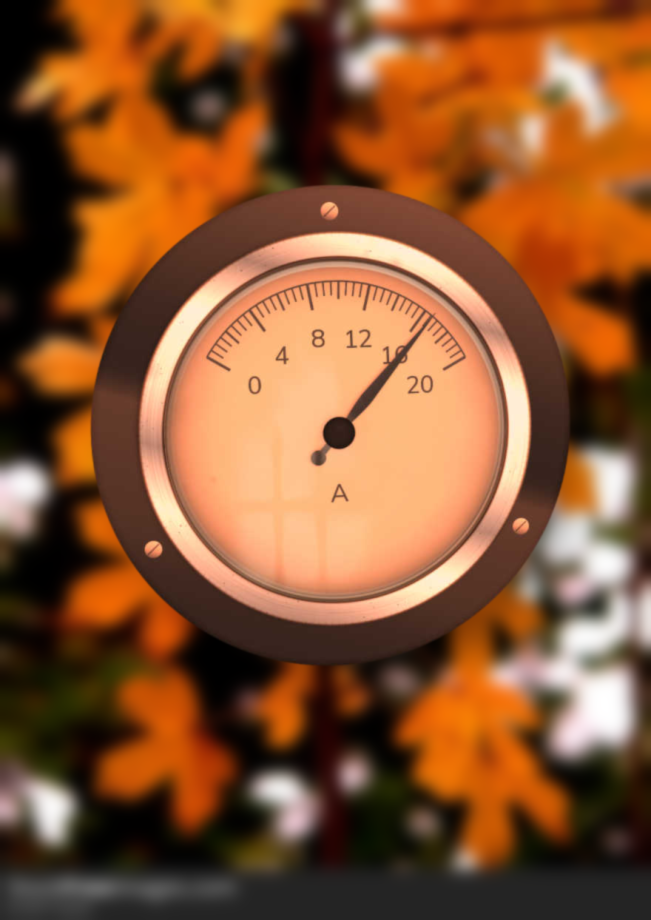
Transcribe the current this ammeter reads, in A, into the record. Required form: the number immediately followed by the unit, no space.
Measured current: 16.5A
